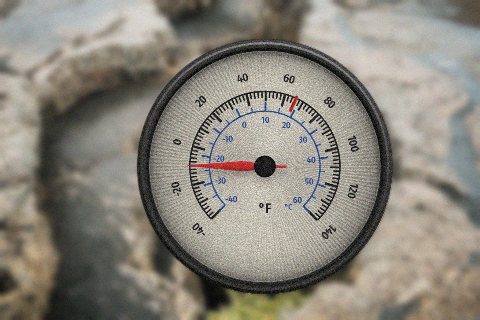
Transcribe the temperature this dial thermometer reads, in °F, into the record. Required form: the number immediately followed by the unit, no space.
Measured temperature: -10°F
